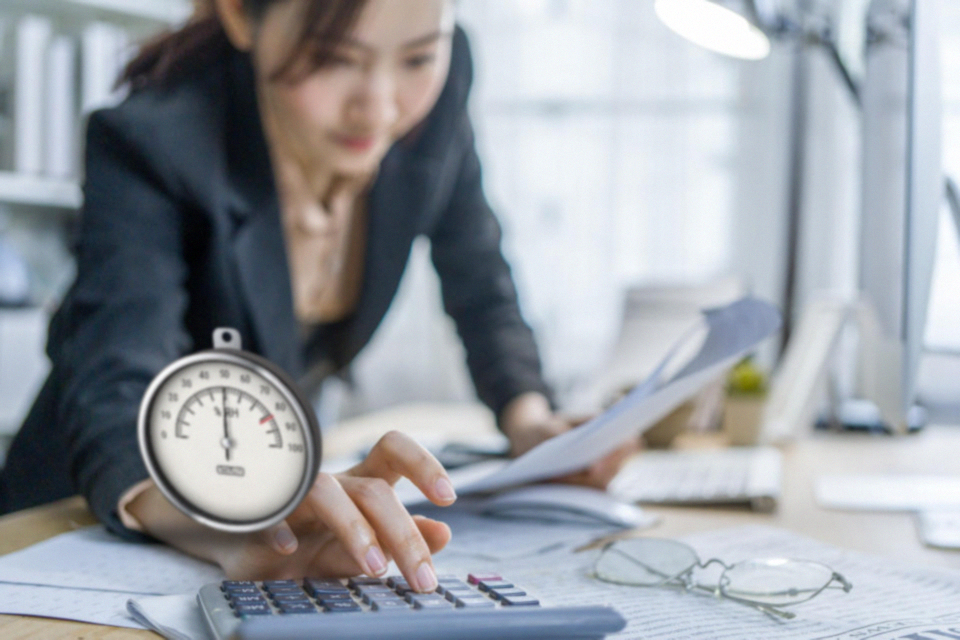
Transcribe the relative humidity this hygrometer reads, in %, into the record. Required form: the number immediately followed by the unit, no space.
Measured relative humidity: 50%
